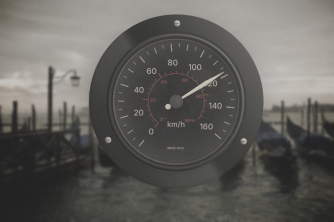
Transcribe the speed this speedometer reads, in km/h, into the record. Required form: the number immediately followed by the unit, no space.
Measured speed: 117.5km/h
